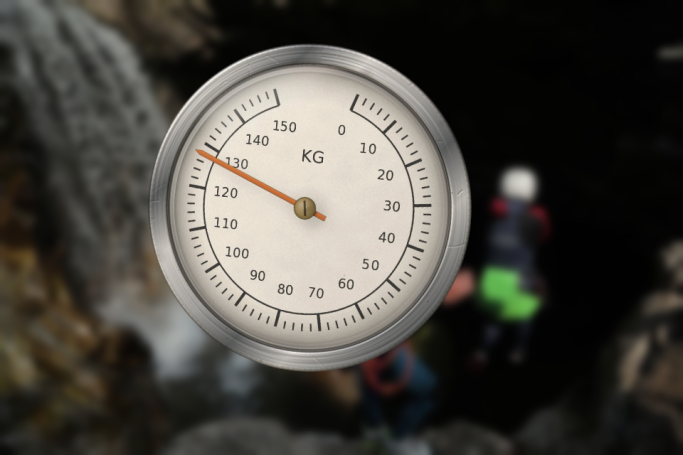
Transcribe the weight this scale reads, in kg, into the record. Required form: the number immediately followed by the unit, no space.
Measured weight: 128kg
